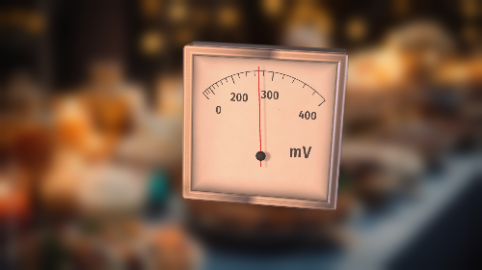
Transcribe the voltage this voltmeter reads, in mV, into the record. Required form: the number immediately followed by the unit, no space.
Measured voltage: 270mV
